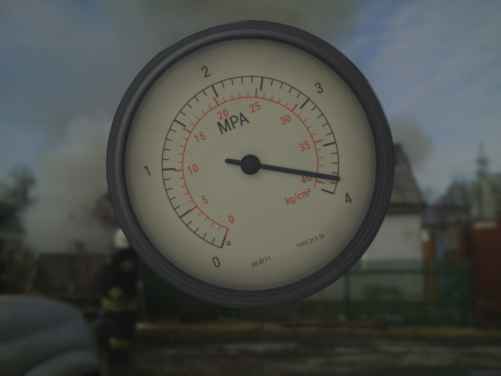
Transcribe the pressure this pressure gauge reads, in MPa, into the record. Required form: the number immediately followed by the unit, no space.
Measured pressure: 3.85MPa
